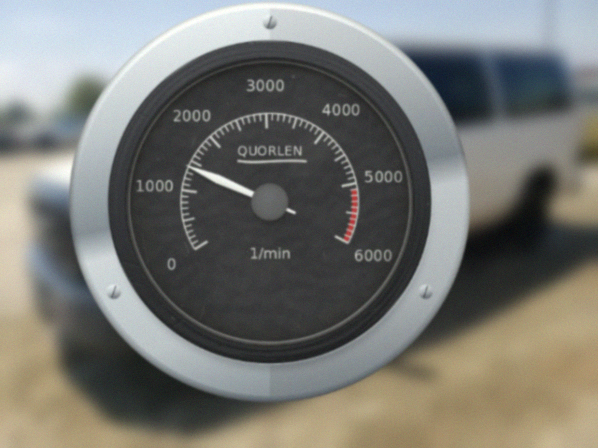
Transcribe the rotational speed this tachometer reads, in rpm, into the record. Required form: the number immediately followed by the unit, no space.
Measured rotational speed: 1400rpm
